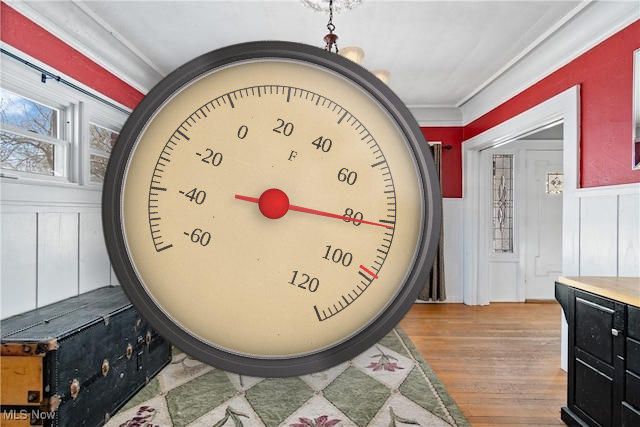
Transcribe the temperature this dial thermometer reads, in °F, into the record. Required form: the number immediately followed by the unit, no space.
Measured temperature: 82°F
